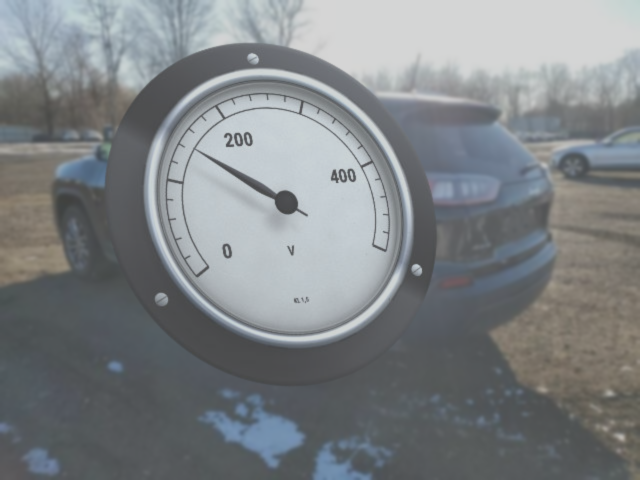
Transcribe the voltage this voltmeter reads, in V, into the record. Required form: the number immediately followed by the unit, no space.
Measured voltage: 140V
